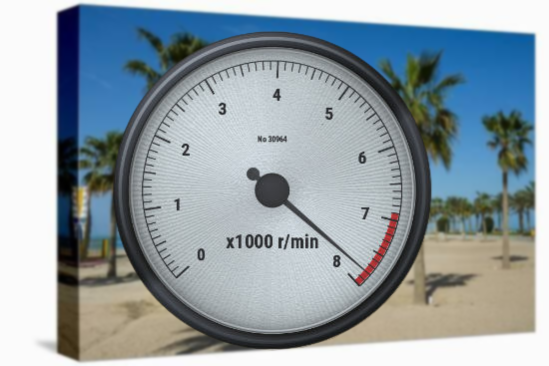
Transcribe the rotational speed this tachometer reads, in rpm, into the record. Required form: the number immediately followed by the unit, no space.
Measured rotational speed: 7800rpm
